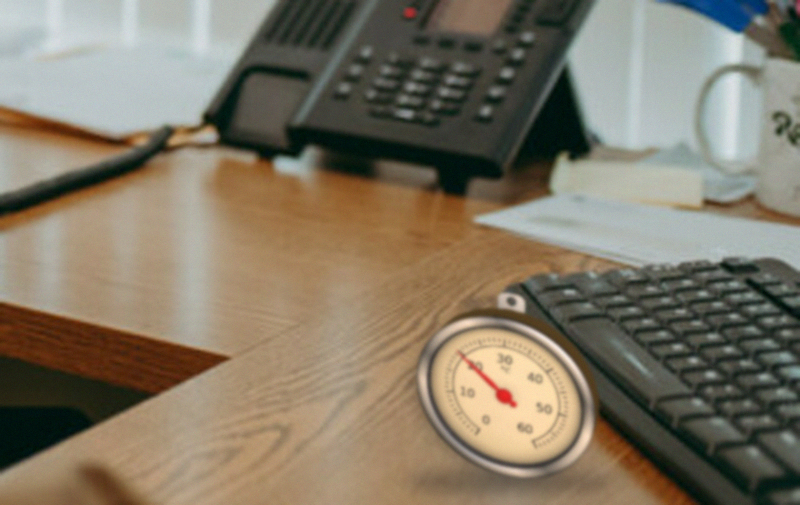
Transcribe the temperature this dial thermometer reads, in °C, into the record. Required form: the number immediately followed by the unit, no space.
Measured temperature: 20°C
